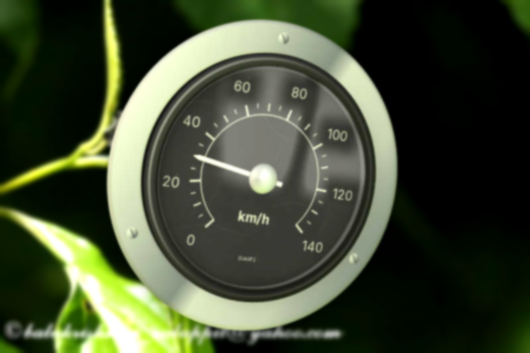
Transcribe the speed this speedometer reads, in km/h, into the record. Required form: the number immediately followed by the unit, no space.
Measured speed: 30km/h
